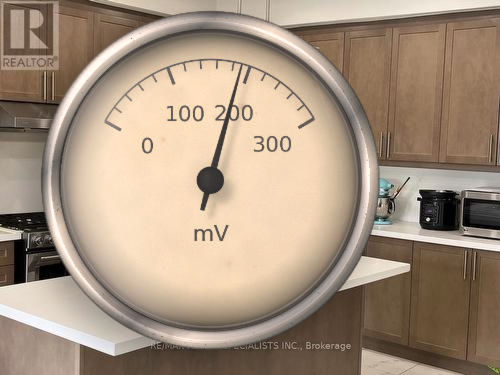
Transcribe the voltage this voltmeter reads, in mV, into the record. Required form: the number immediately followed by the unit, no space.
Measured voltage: 190mV
